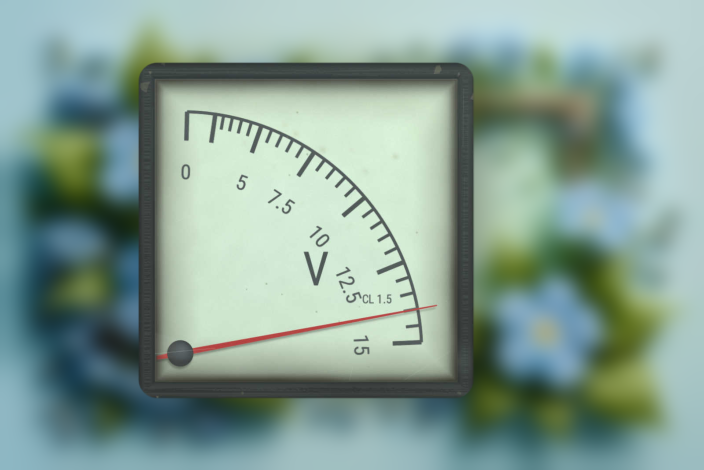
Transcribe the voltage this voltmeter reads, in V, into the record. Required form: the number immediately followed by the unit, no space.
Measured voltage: 14V
